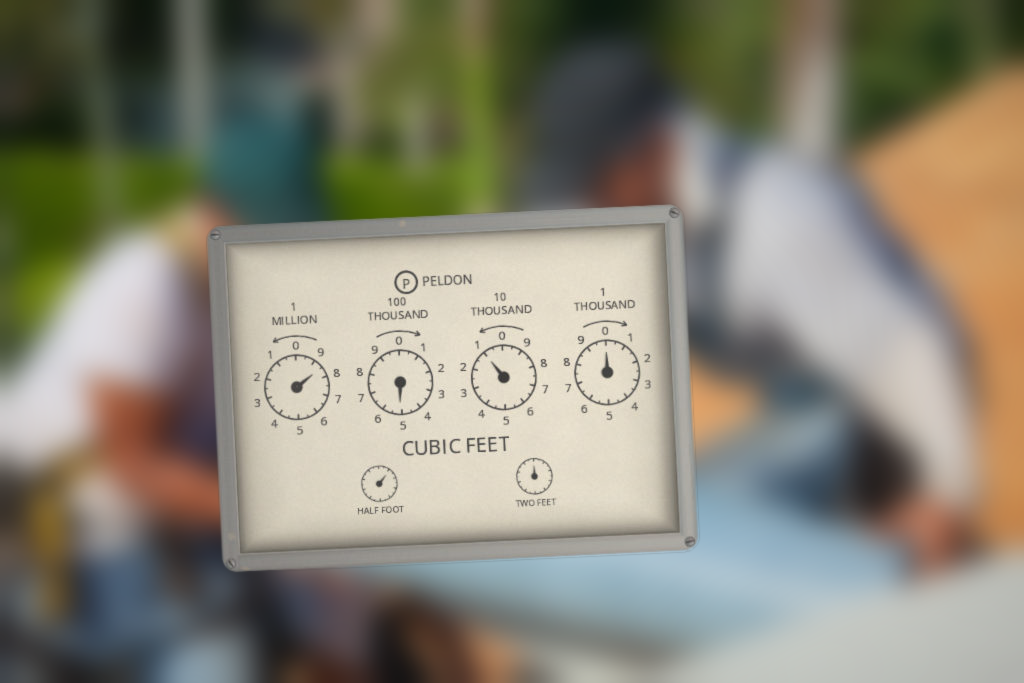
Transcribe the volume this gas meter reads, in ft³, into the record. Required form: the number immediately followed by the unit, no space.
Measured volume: 851000ft³
